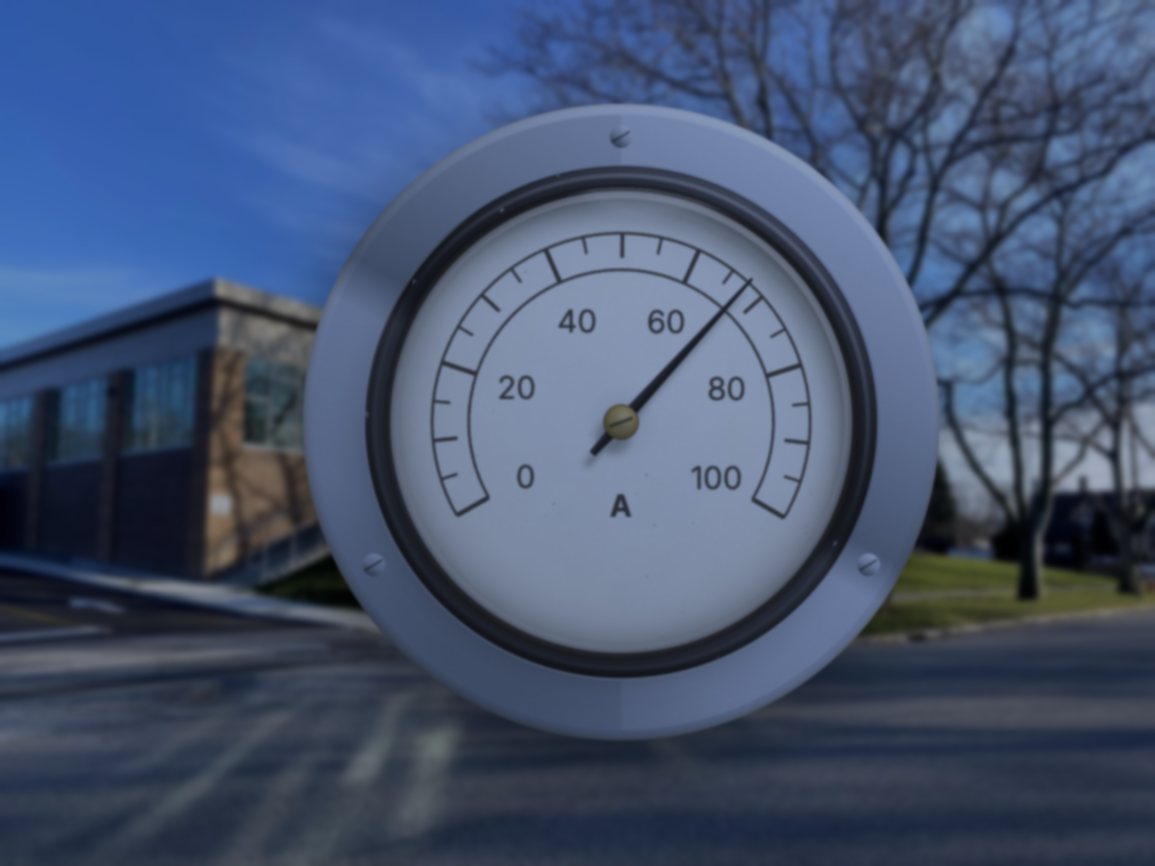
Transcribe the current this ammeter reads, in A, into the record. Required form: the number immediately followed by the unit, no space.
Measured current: 67.5A
